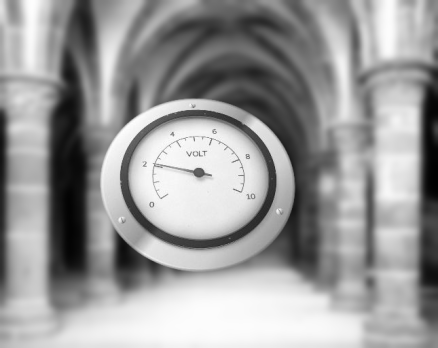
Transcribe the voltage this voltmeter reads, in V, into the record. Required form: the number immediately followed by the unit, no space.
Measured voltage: 2V
